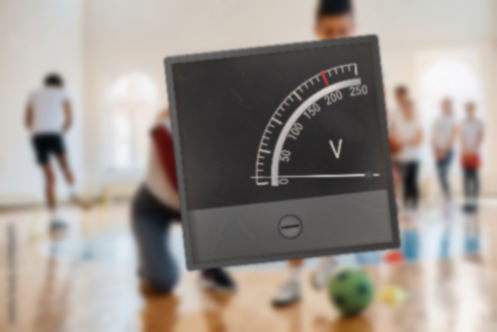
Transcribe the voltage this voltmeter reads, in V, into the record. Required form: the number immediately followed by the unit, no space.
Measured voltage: 10V
